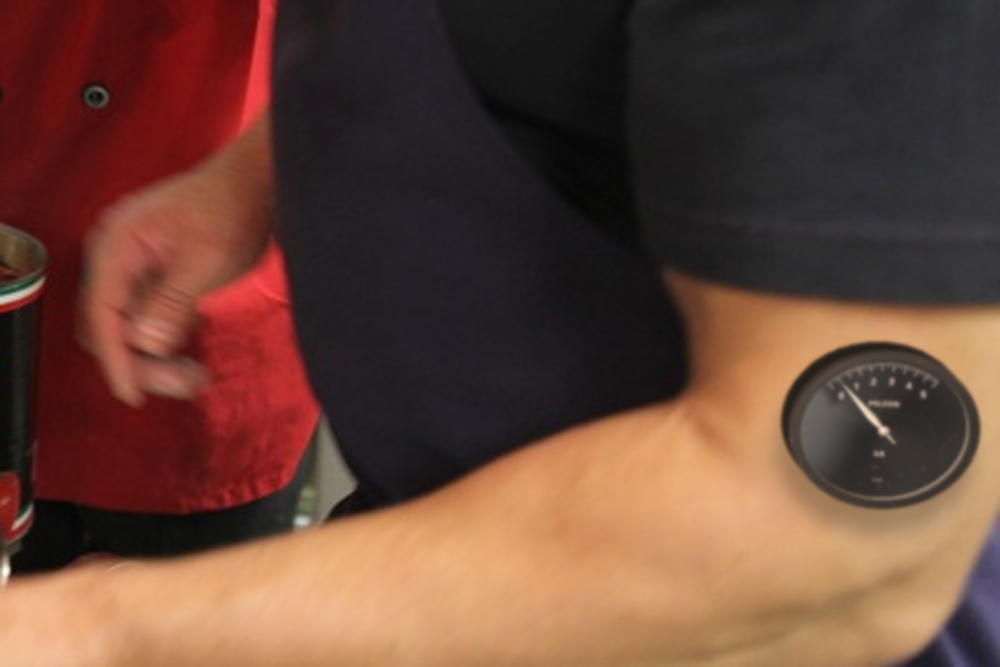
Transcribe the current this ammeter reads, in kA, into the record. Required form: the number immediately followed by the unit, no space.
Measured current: 0.5kA
